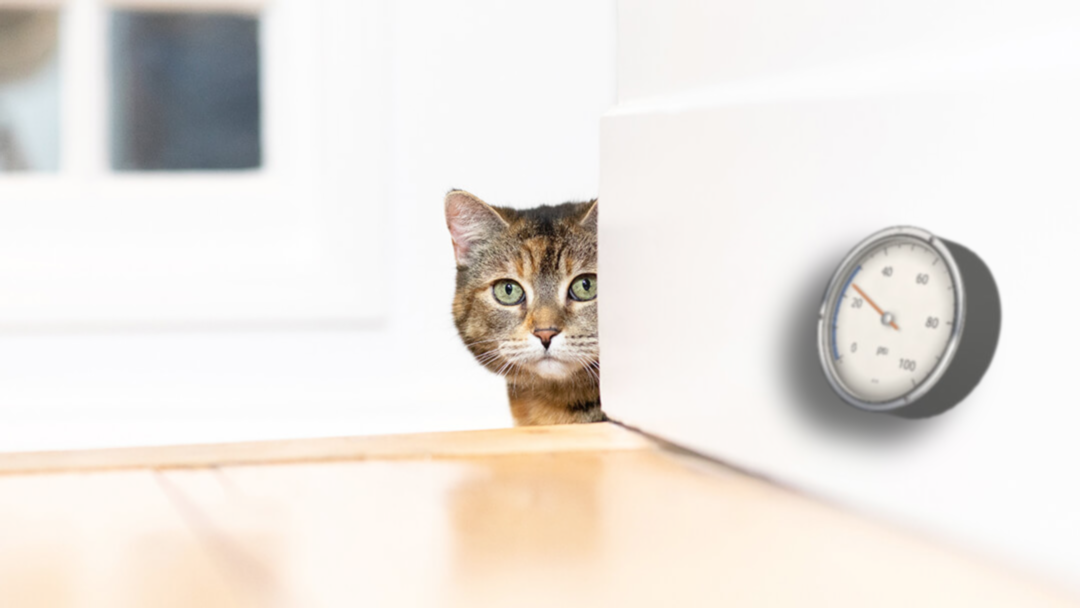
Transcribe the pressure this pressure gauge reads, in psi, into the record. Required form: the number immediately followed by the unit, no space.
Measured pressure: 25psi
